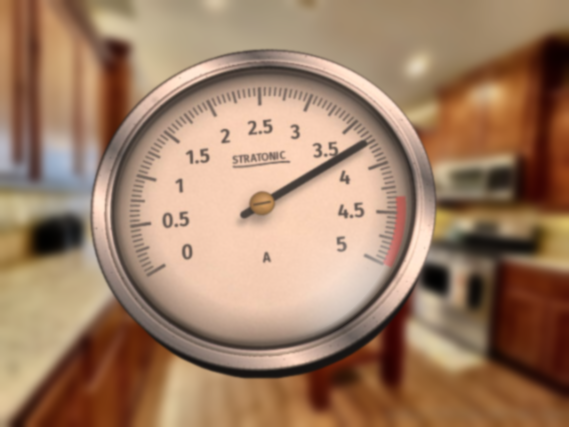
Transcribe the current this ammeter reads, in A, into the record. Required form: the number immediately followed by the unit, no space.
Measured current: 3.75A
